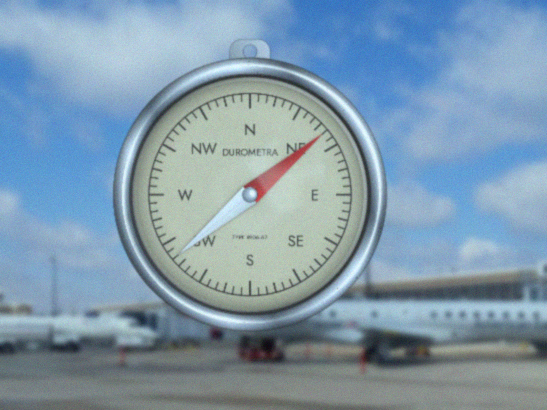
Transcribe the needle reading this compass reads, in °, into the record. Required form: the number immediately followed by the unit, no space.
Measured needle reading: 50°
